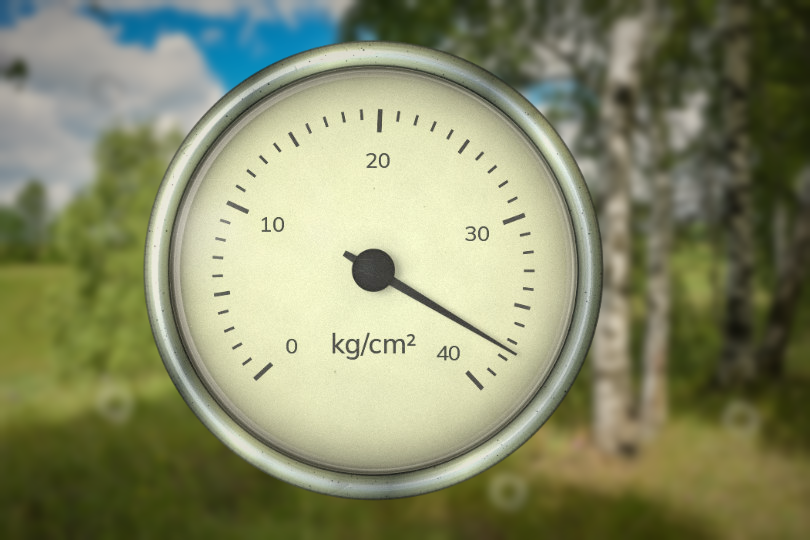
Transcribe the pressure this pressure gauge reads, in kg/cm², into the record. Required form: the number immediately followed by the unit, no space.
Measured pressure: 37.5kg/cm²
